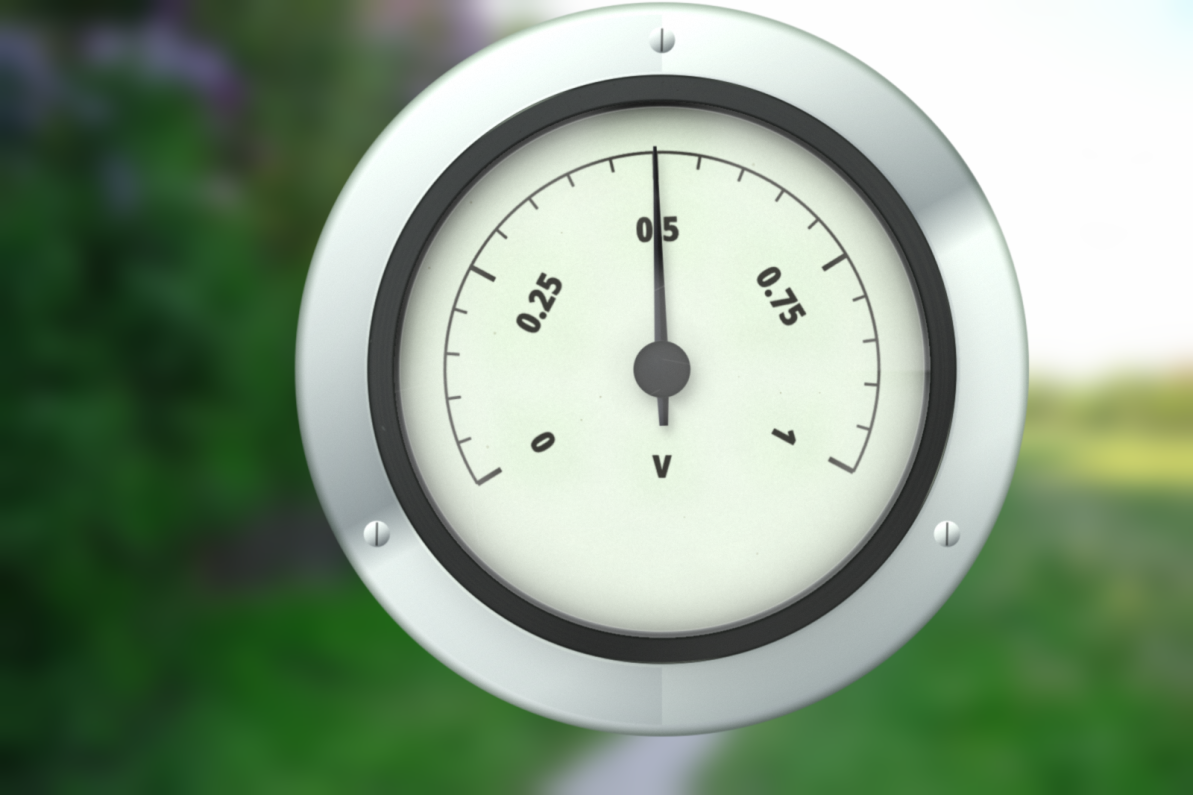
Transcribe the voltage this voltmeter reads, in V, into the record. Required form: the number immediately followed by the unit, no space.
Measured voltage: 0.5V
